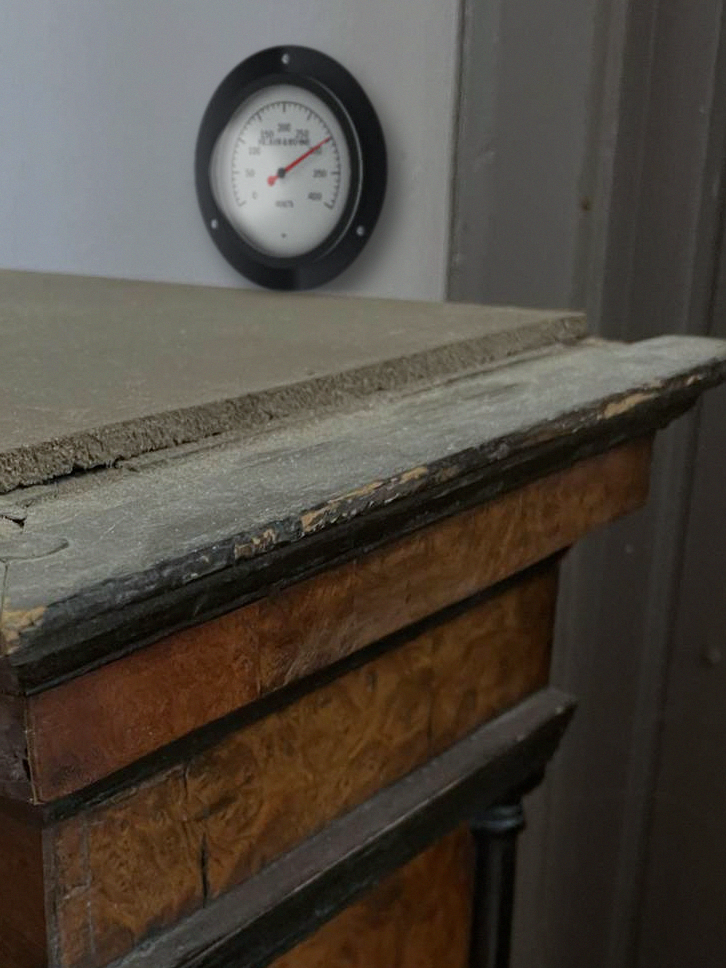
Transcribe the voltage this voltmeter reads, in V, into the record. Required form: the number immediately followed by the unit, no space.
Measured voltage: 300V
